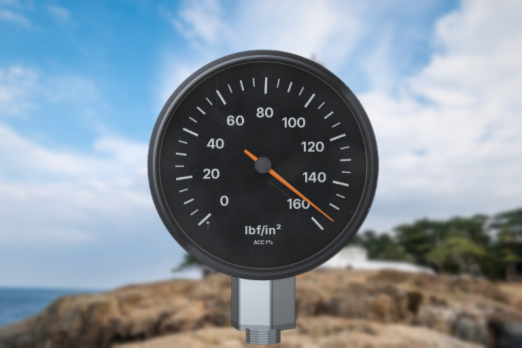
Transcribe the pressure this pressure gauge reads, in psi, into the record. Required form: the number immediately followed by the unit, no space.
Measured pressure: 155psi
